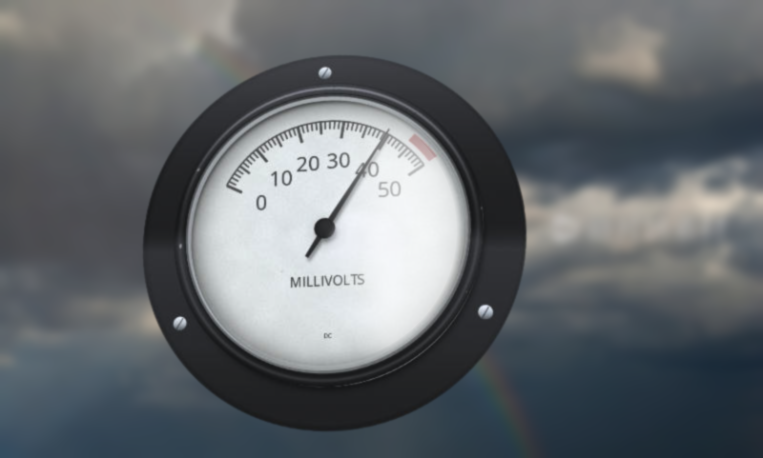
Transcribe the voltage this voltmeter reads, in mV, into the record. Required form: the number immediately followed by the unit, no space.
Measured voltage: 40mV
